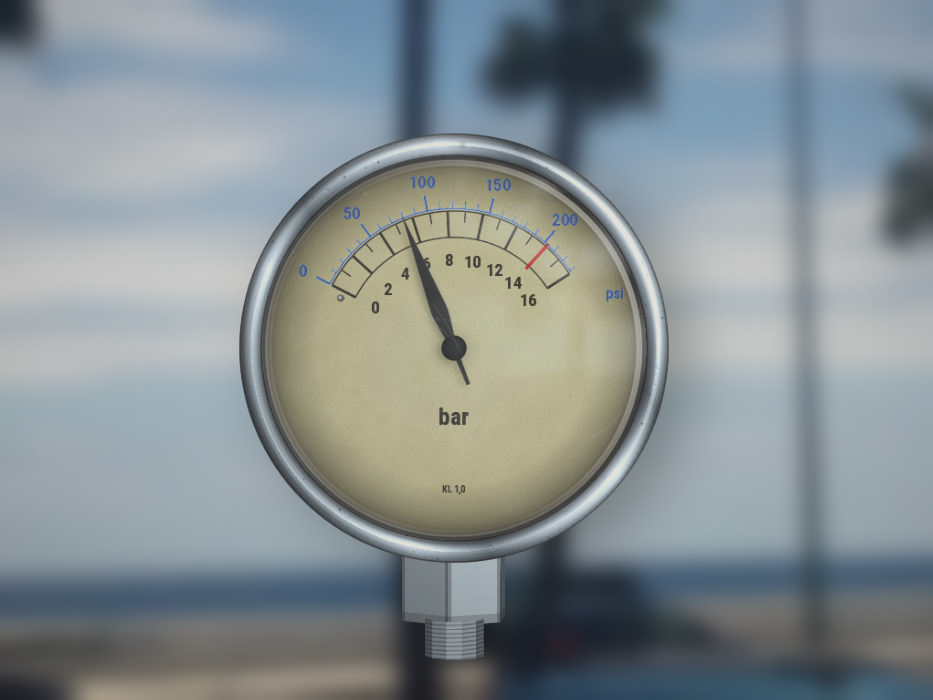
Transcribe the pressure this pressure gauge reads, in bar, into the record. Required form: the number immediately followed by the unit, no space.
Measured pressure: 5.5bar
